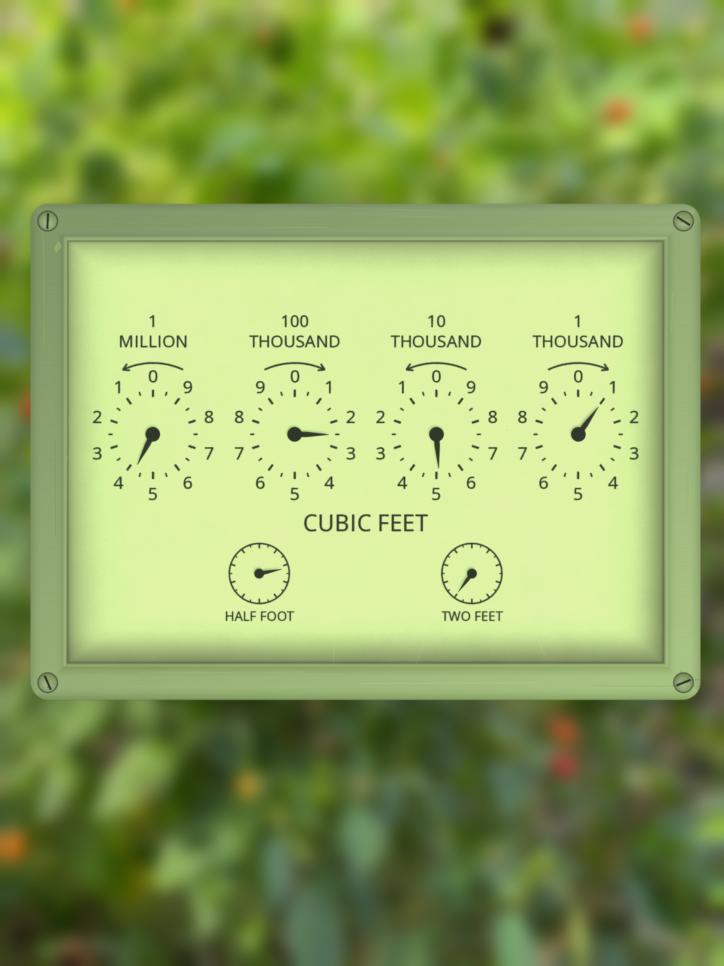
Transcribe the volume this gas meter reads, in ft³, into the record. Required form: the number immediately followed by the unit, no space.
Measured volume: 425100ft³
